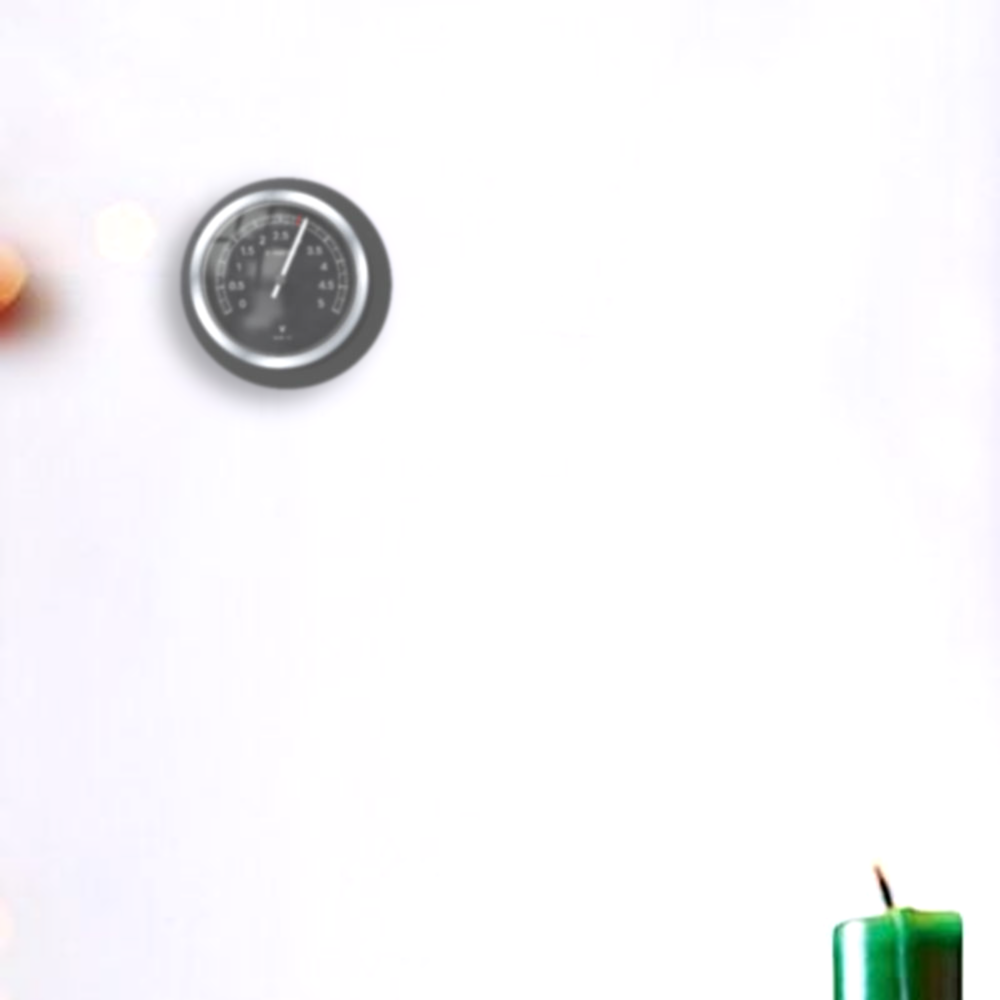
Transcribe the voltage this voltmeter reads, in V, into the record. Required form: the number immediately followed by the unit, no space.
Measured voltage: 3V
